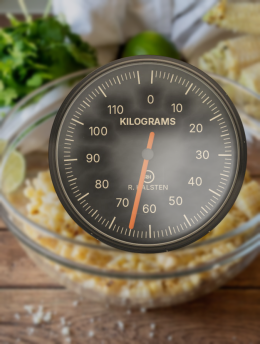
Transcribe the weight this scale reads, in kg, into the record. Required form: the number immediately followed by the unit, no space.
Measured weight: 65kg
